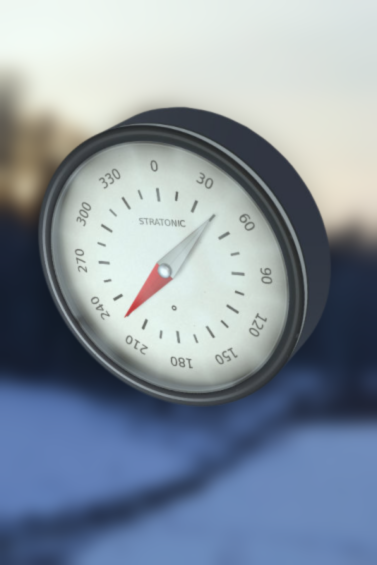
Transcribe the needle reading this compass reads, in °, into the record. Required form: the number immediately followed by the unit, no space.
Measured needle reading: 225°
